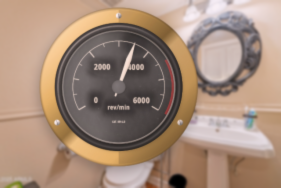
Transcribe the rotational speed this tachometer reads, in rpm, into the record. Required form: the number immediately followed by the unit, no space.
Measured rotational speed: 3500rpm
